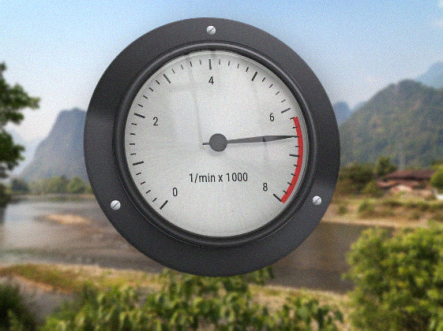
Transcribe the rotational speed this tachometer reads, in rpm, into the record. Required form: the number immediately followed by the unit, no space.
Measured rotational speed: 6600rpm
